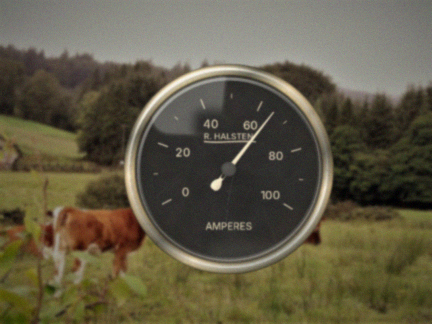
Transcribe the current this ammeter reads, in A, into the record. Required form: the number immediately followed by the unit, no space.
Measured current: 65A
